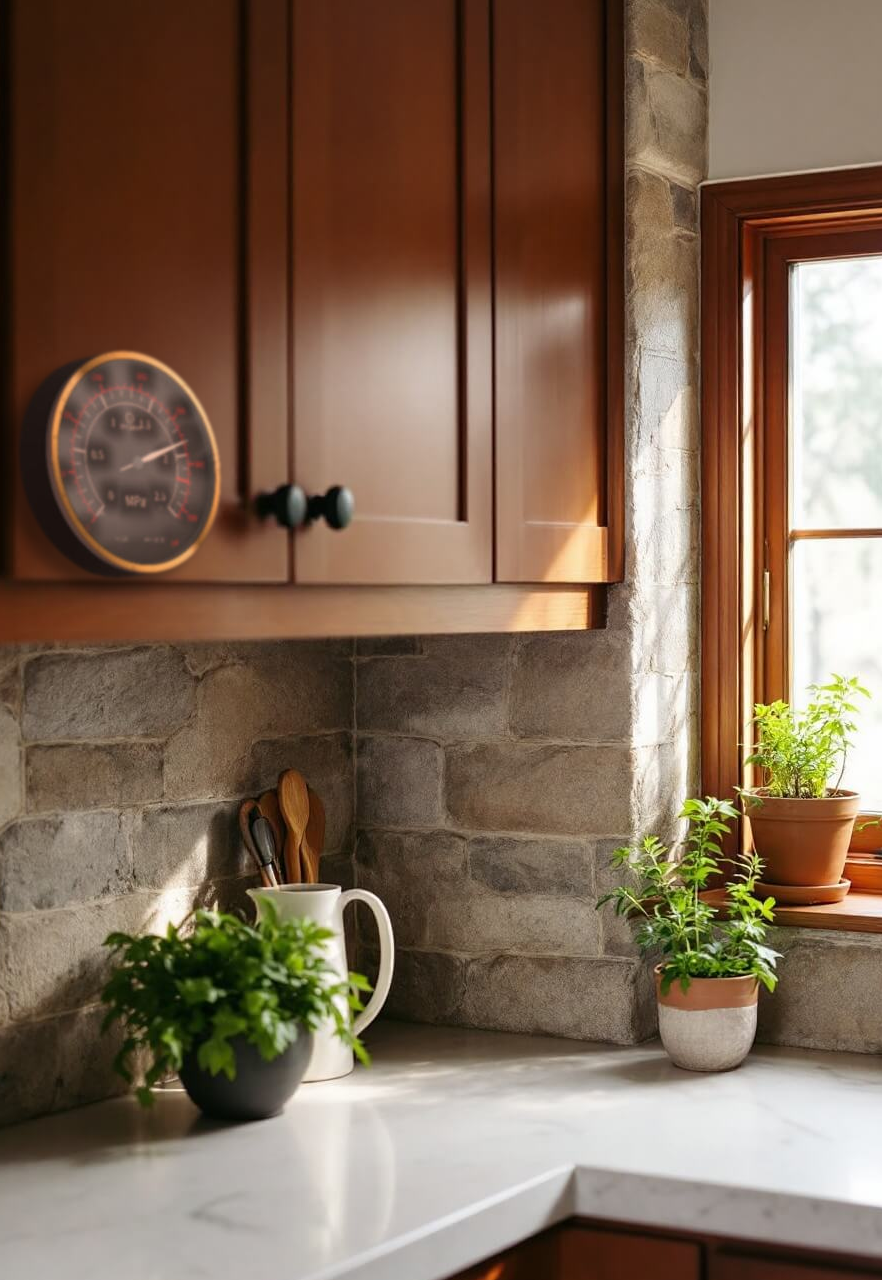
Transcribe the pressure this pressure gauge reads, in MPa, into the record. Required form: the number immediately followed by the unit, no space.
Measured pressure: 1.9MPa
